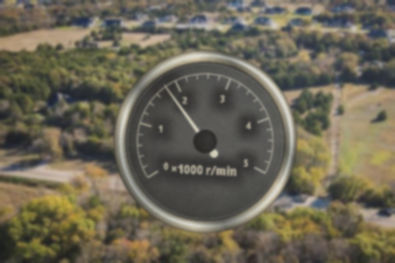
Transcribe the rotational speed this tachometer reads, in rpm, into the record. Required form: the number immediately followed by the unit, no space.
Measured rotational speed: 1800rpm
